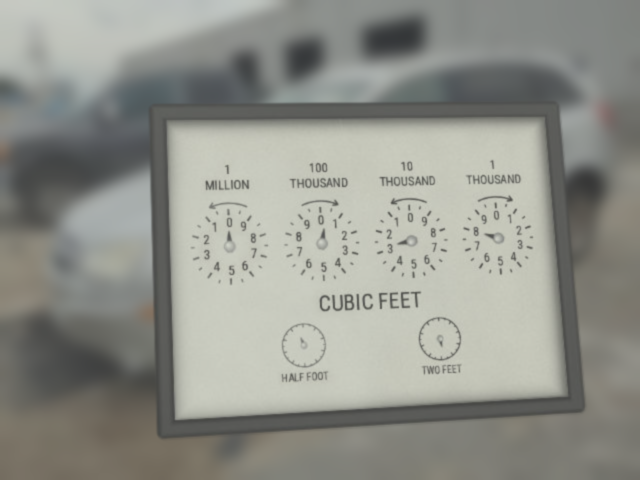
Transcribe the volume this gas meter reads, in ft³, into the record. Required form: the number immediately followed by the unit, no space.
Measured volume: 2800ft³
